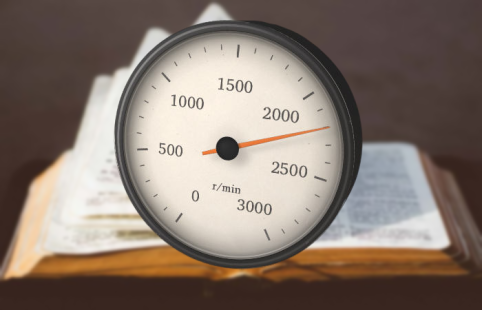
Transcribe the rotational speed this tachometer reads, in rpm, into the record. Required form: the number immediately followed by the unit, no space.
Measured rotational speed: 2200rpm
